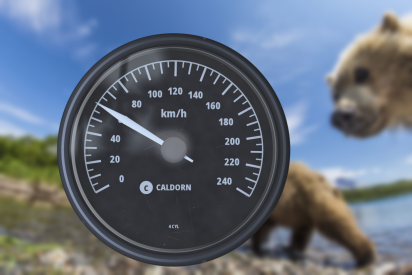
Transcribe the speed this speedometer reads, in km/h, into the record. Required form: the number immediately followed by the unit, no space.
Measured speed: 60km/h
